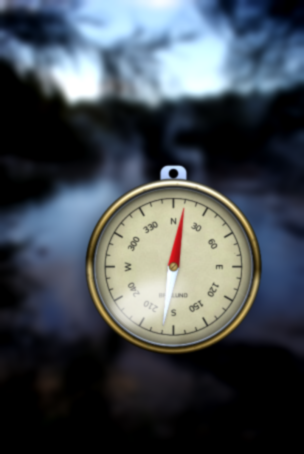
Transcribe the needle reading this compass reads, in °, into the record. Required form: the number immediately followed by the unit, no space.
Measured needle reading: 10°
